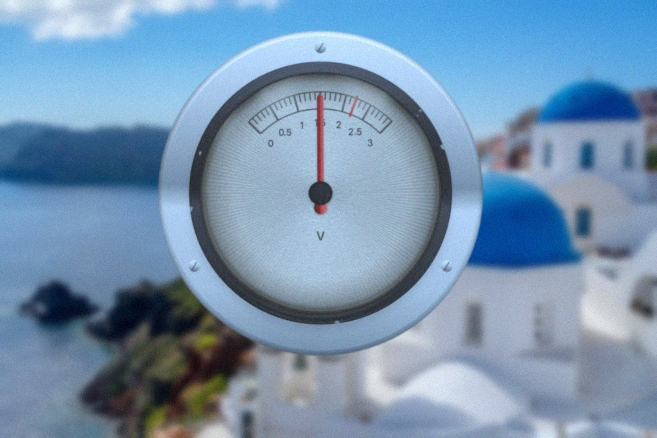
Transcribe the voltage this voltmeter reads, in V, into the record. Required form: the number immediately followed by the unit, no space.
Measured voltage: 1.5V
